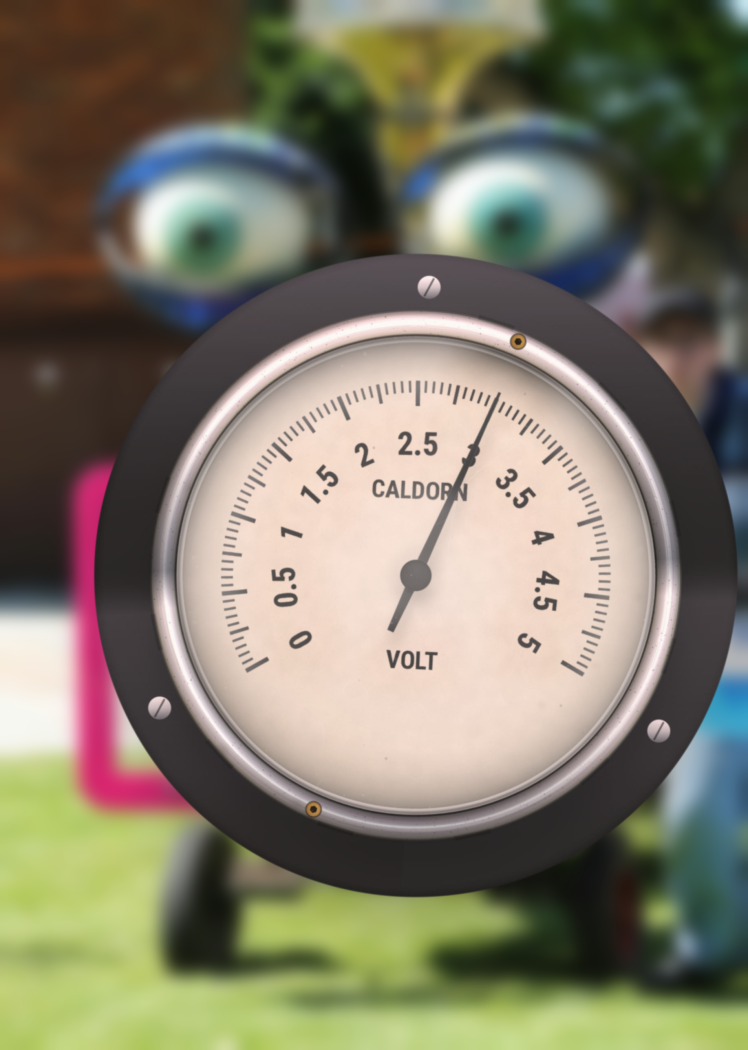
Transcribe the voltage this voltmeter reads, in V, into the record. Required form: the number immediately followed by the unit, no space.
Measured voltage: 3V
